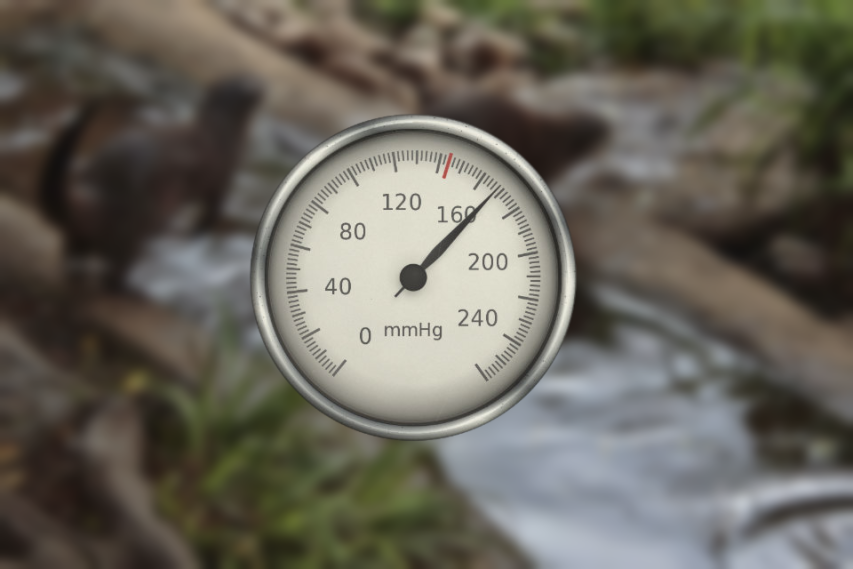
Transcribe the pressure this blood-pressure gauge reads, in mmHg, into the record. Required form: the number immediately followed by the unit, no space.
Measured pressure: 168mmHg
